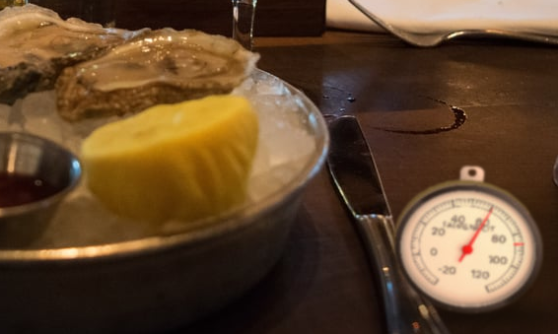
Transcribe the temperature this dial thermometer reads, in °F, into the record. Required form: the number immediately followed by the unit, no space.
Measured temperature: 60°F
